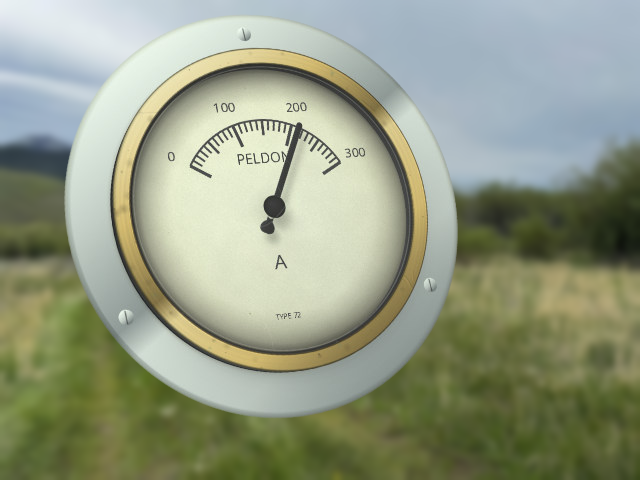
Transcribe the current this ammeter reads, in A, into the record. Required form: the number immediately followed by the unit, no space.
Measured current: 210A
